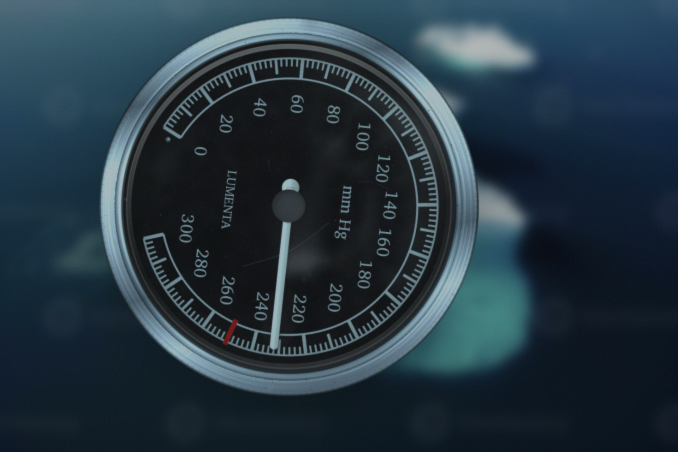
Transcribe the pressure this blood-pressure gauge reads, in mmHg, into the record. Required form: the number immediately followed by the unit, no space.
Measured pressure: 232mmHg
